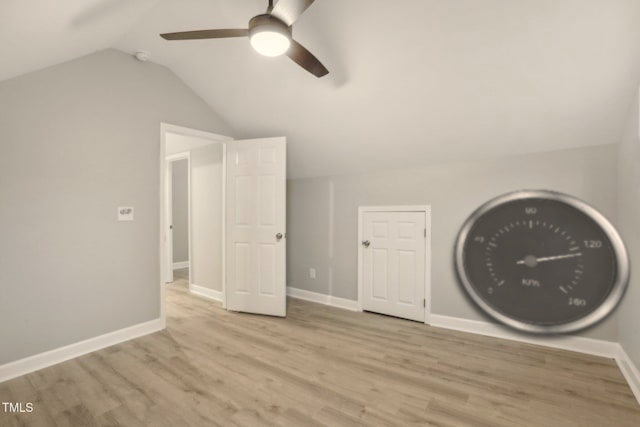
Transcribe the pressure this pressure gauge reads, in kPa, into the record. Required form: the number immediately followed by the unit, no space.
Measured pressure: 125kPa
